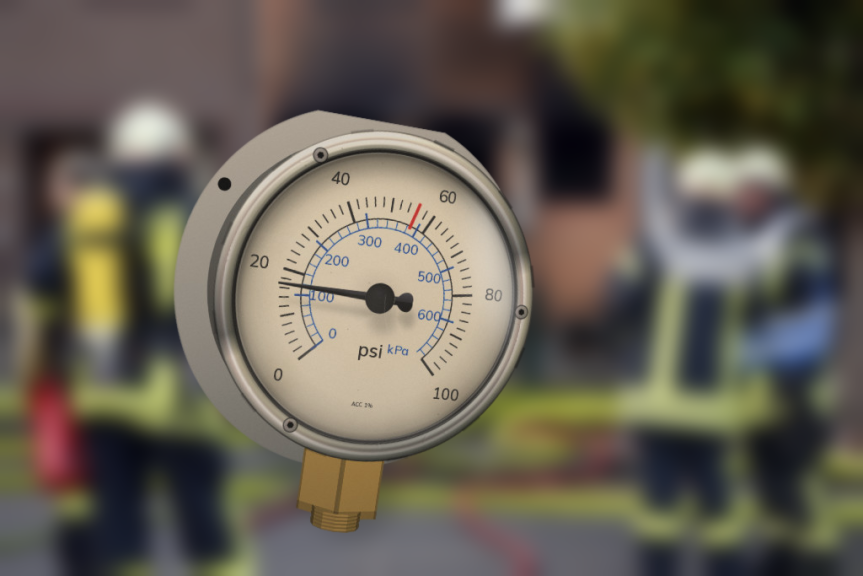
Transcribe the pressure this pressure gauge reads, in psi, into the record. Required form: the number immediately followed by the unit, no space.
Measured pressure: 17psi
